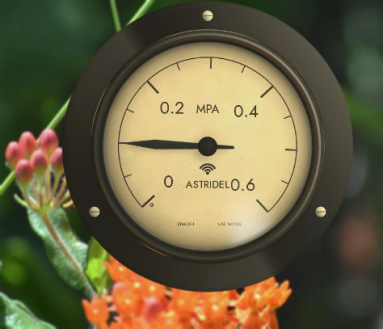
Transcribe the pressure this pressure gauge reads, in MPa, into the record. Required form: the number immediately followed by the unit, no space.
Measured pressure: 0.1MPa
